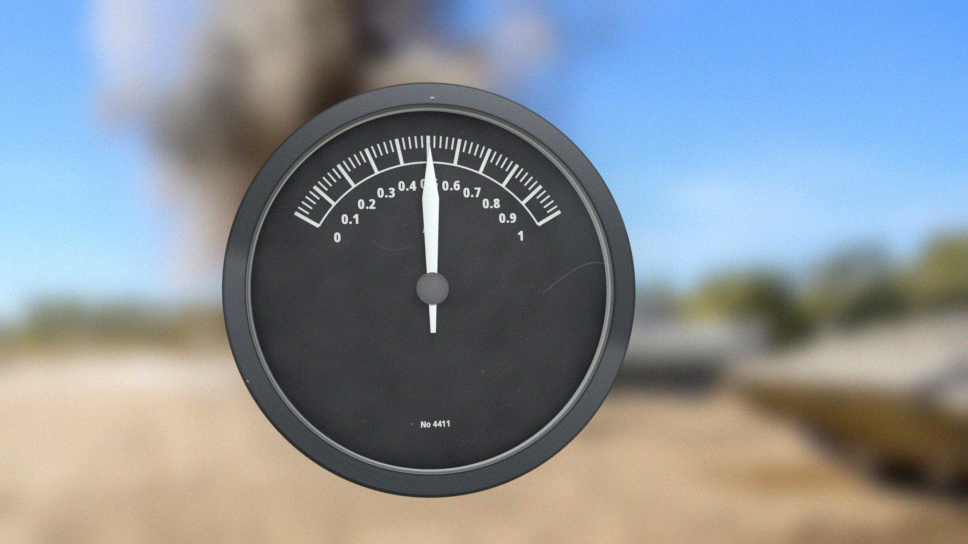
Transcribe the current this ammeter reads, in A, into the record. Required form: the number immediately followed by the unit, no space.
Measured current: 0.5A
